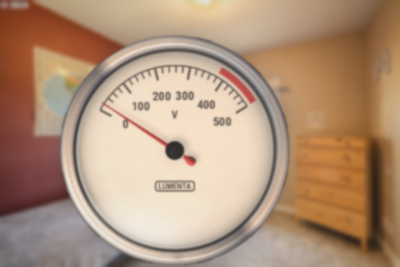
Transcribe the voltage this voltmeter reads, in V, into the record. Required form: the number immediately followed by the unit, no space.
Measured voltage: 20V
